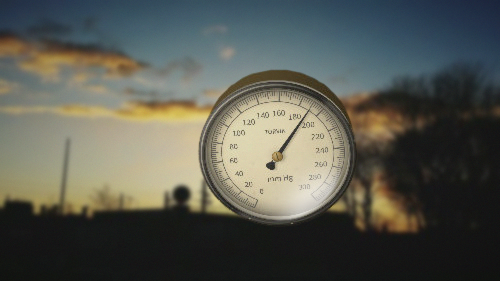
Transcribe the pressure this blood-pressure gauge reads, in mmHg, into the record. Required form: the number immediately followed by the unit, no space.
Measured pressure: 190mmHg
